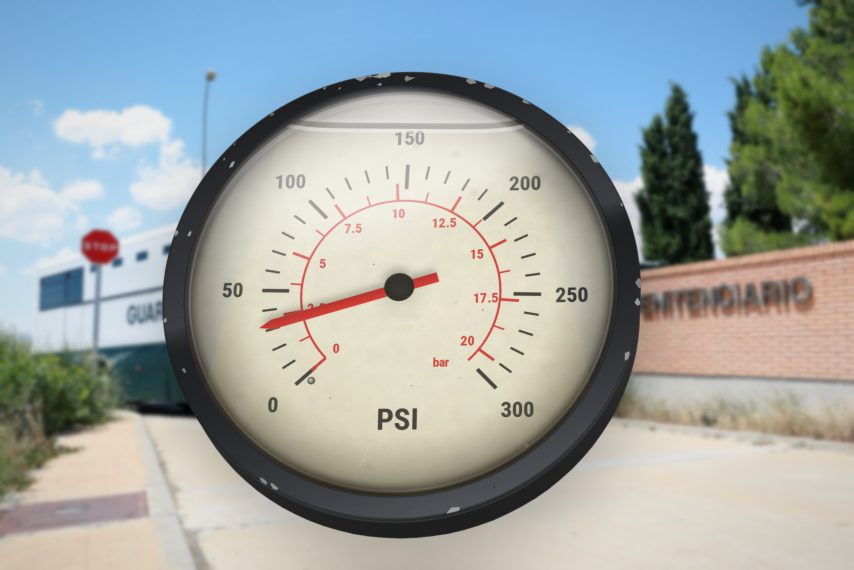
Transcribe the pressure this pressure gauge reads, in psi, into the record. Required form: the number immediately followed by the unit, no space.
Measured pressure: 30psi
